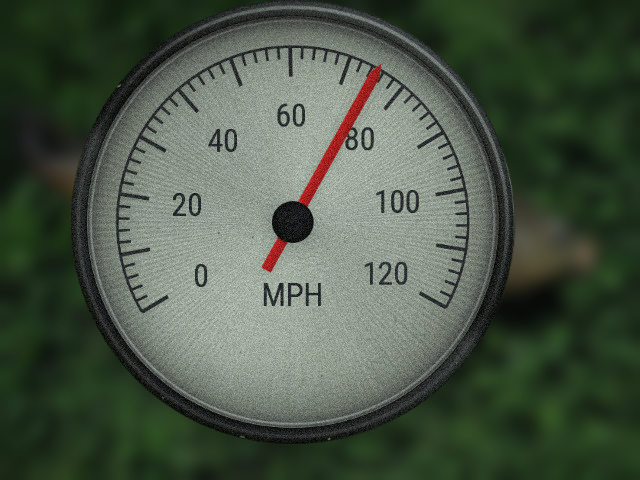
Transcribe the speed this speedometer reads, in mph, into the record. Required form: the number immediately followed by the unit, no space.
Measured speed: 75mph
